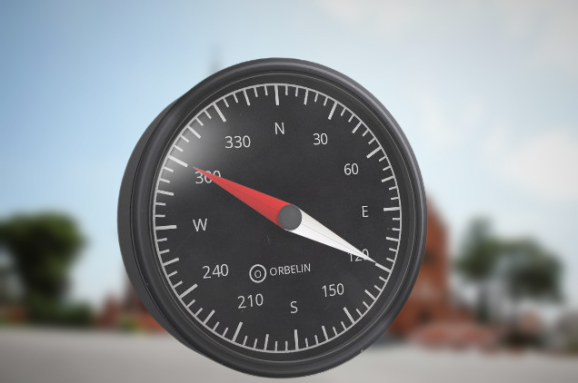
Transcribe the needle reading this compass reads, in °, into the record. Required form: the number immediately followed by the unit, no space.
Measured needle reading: 300°
